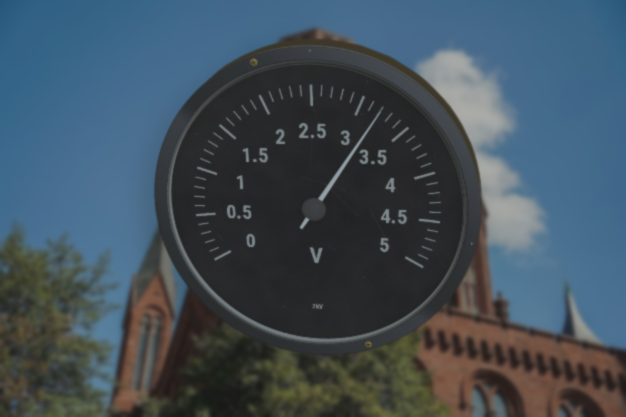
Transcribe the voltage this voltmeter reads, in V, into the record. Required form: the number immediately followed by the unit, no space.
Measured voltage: 3.2V
